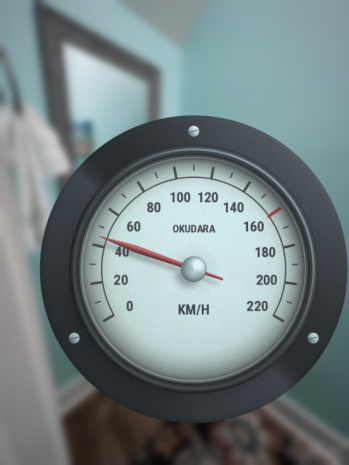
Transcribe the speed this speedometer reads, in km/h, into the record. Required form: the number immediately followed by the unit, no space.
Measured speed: 45km/h
